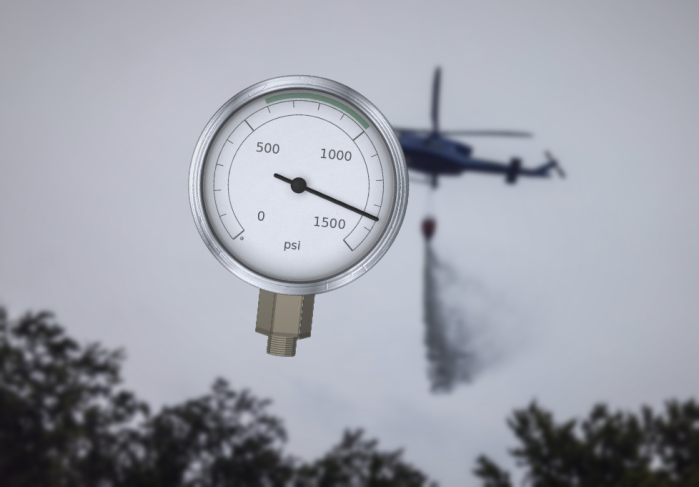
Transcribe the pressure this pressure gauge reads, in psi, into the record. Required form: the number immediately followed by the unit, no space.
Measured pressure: 1350psi
